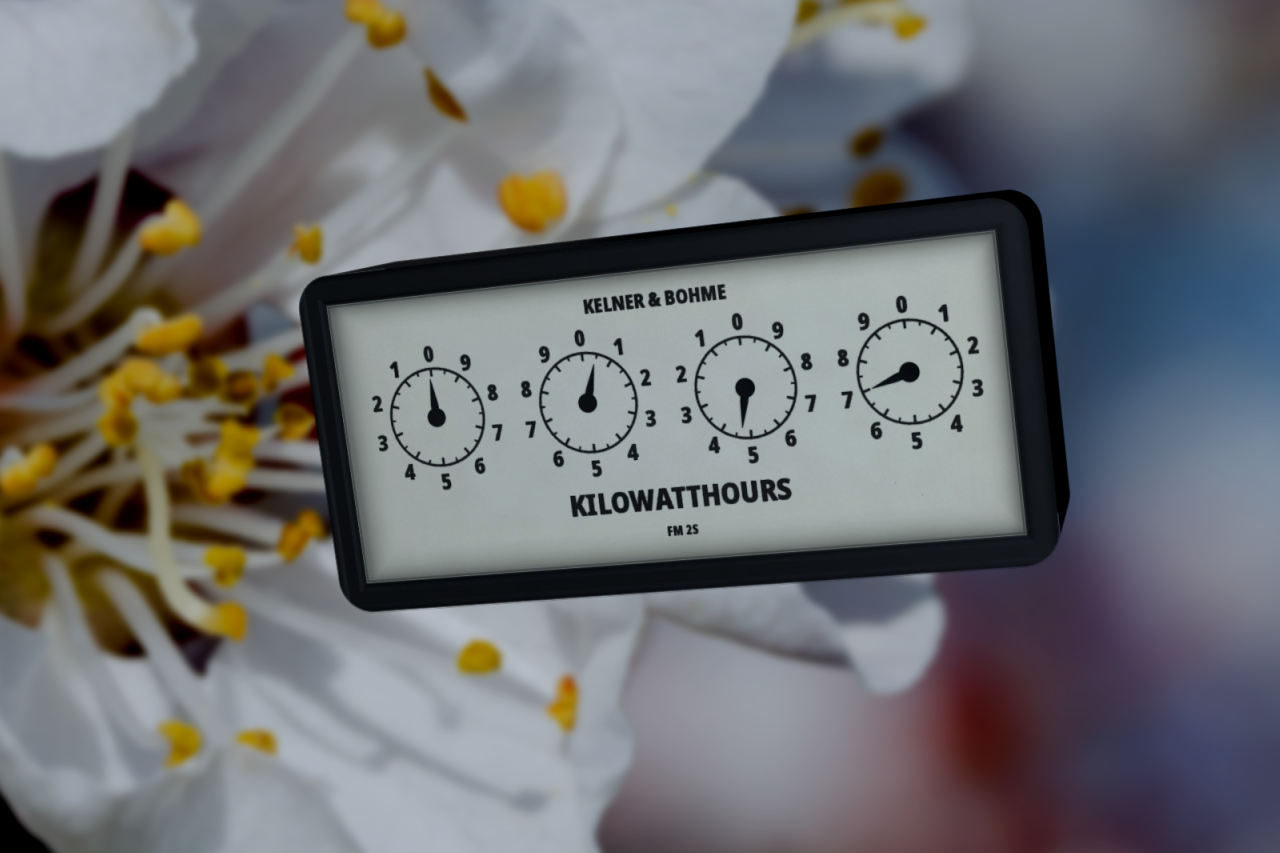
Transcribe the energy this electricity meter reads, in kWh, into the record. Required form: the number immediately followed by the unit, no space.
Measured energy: 47kWh
